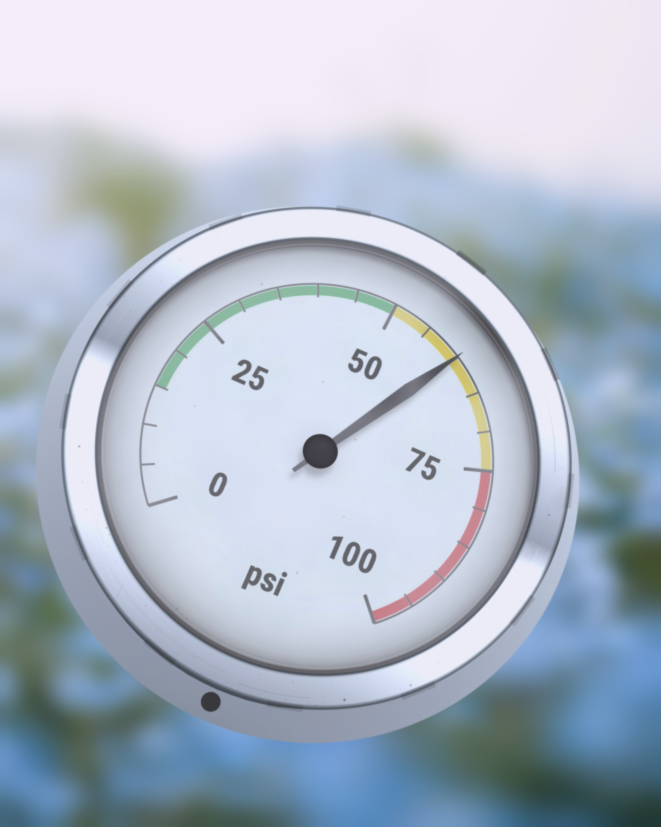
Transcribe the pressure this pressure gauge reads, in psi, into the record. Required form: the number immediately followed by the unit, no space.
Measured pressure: 60psi
